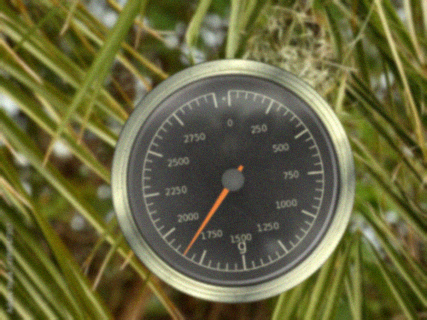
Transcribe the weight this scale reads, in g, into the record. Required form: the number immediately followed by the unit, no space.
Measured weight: 1850g
